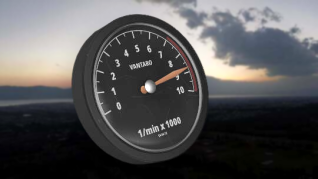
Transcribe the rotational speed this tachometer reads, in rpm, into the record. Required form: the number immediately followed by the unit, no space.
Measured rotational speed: 8750rpm
